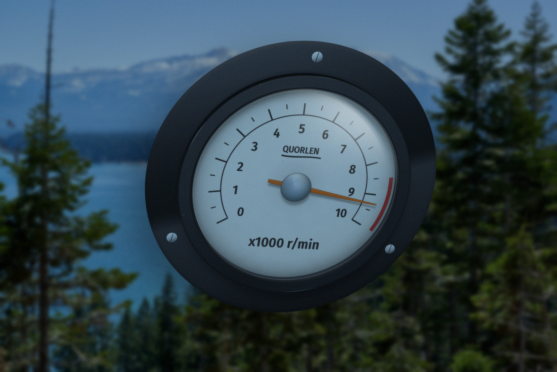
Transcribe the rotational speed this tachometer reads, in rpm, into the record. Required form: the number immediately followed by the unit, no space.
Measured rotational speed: 9250rpm
